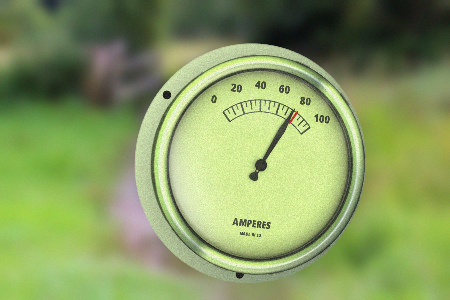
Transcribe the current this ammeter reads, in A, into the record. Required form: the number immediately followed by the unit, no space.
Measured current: 75A
